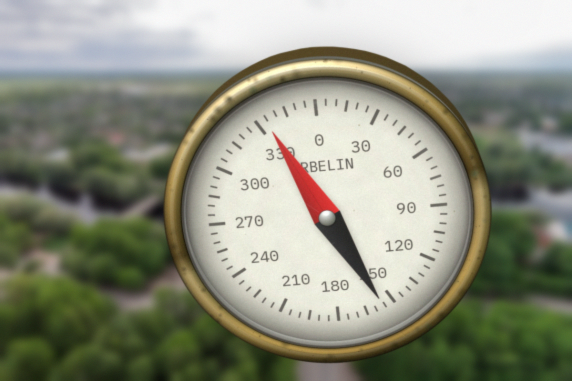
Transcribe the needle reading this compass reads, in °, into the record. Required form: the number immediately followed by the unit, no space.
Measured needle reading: 335°
